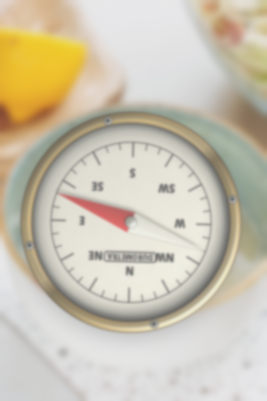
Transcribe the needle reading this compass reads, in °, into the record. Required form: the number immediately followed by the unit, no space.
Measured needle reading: 110°
